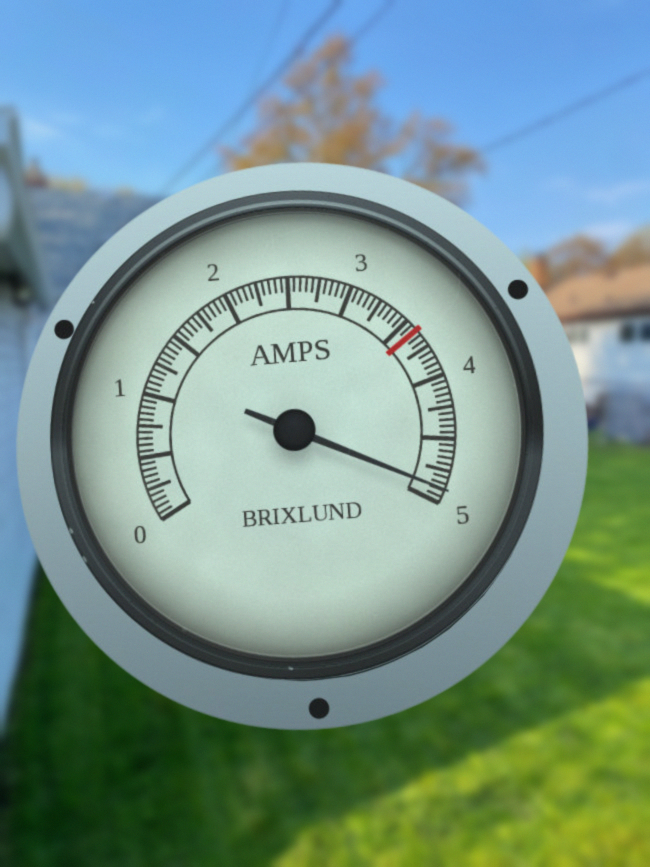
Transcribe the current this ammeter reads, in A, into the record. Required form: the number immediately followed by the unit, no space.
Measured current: 4.9A
